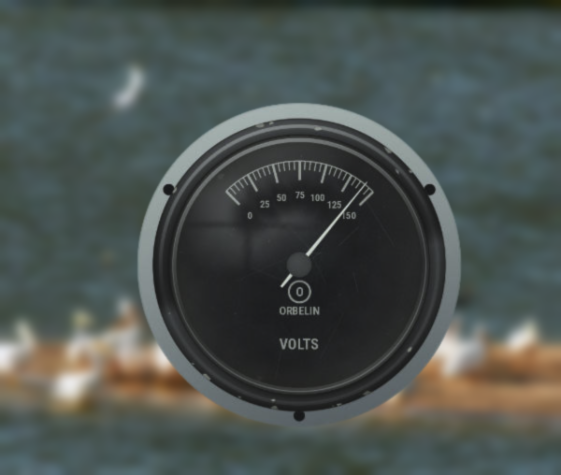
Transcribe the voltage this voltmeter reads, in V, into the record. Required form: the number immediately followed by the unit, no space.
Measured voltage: 140V
